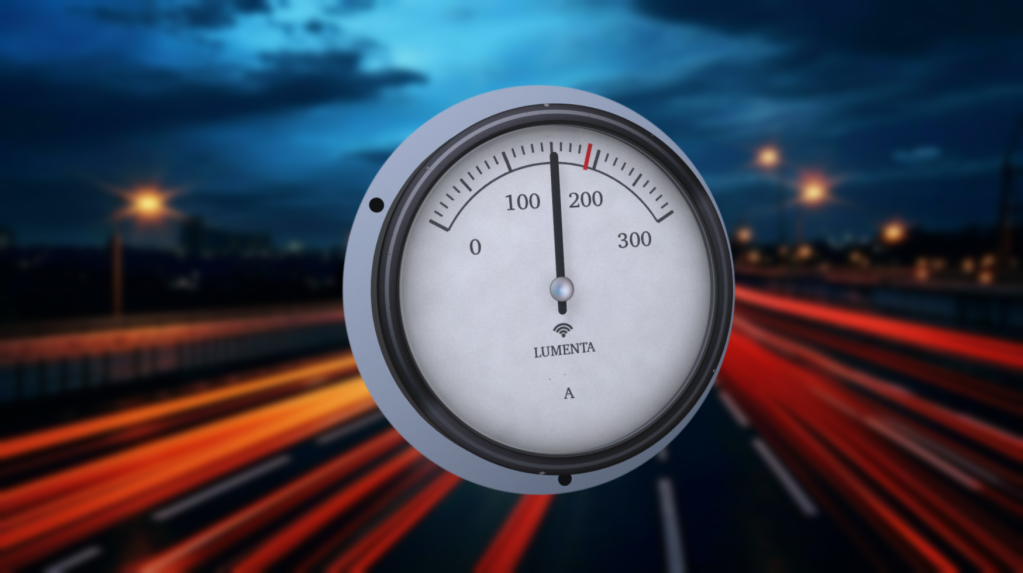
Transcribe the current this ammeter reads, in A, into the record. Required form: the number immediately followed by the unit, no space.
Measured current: 150A
